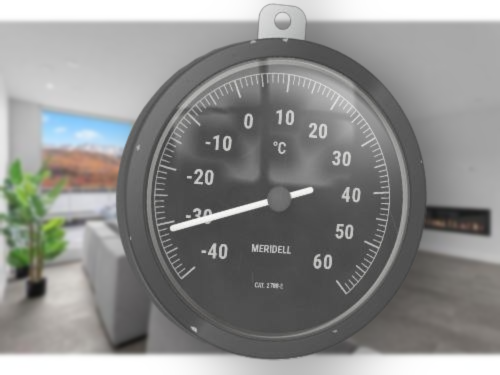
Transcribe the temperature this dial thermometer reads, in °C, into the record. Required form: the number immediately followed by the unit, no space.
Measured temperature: -31°C
